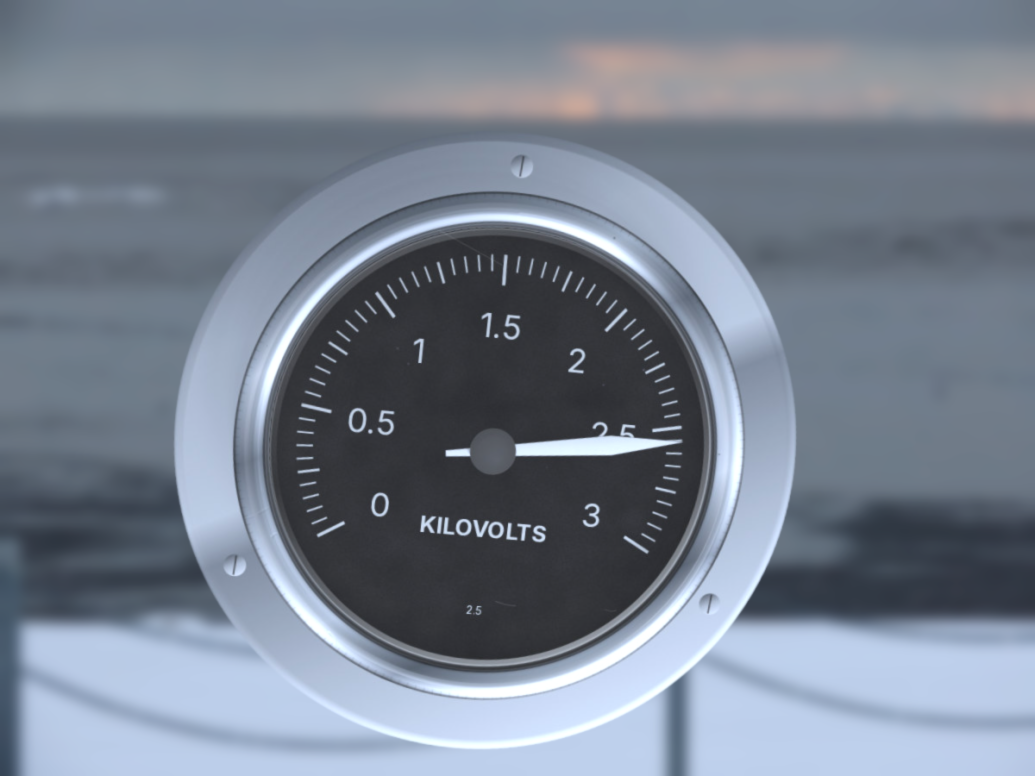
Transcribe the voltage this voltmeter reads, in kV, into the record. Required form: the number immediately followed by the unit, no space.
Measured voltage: 2.55kV
